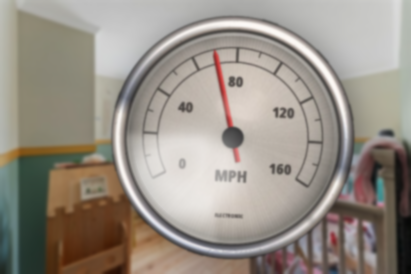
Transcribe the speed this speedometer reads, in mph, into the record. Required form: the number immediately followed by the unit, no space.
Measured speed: 70mph
